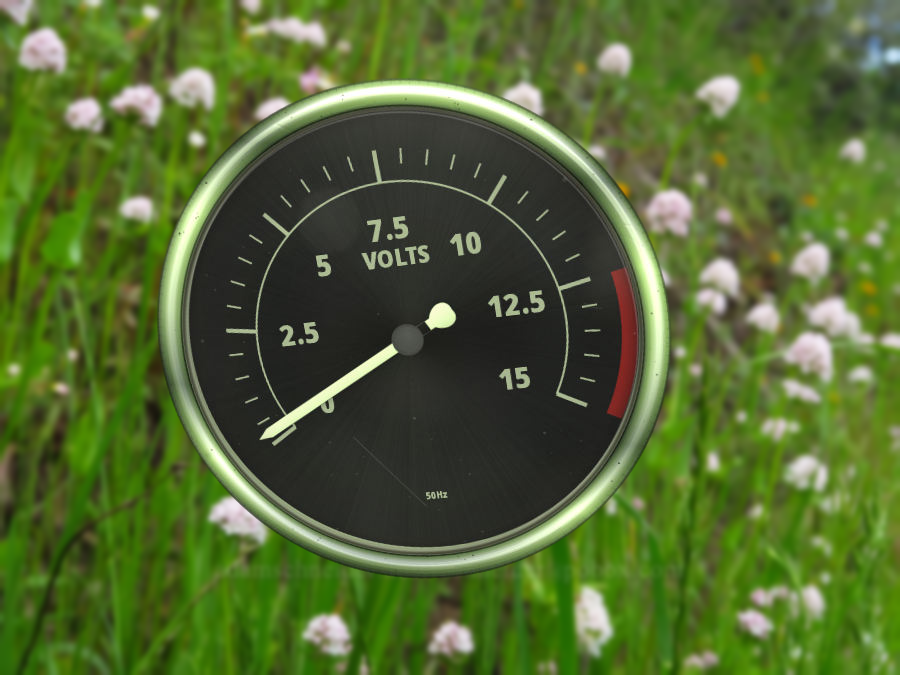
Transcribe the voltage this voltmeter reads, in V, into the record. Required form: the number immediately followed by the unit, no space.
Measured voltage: 0.25V
